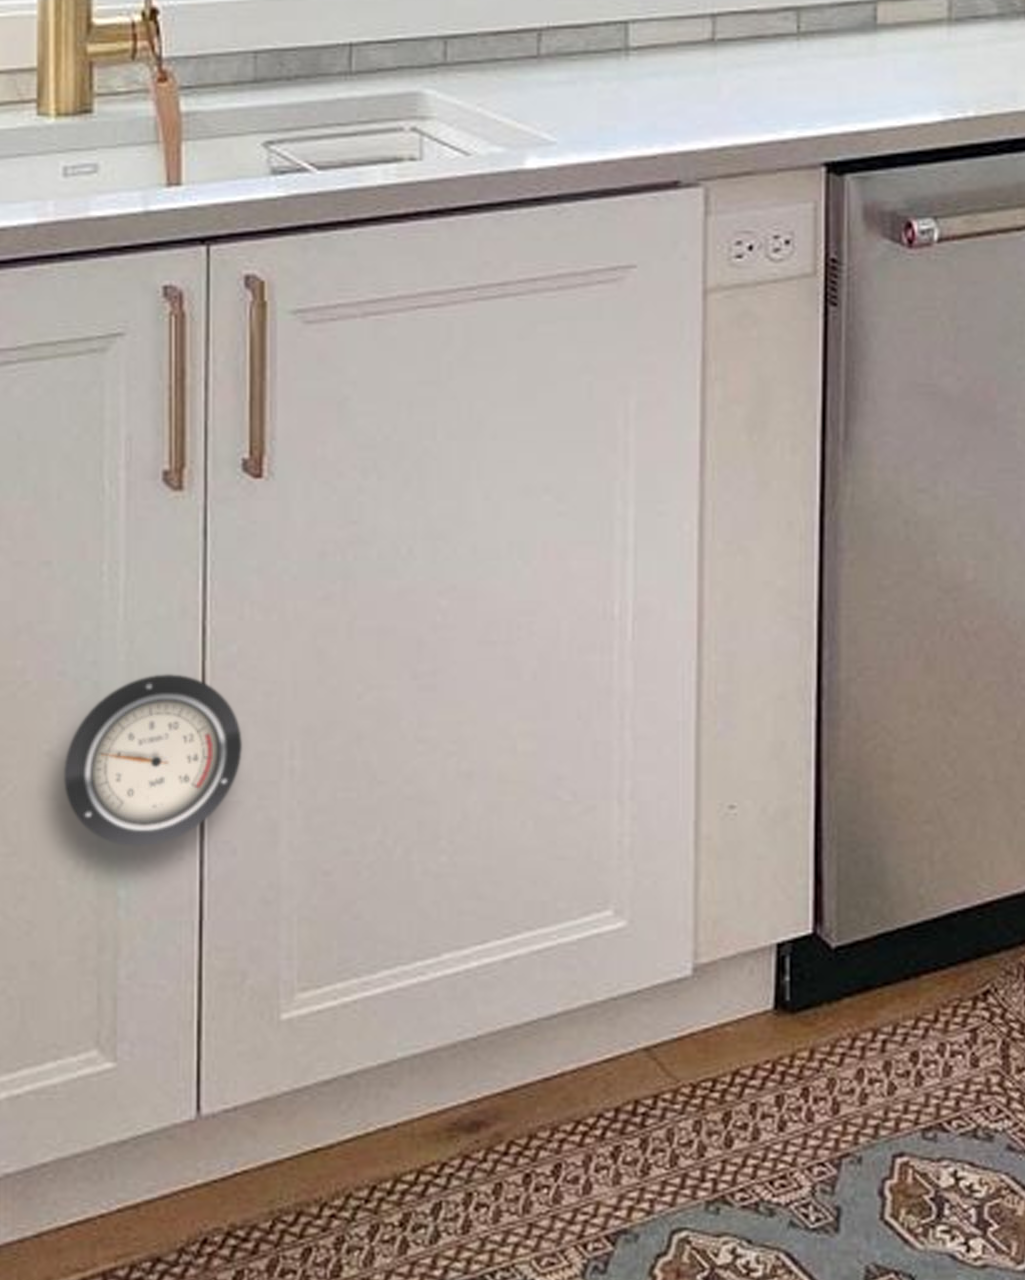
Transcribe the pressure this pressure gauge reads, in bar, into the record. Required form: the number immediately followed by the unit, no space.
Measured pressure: 4bar
